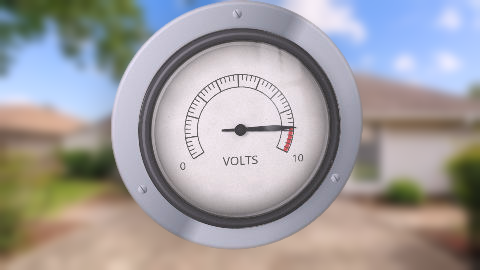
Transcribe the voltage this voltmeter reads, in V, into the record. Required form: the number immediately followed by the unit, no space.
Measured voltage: 8.8V
